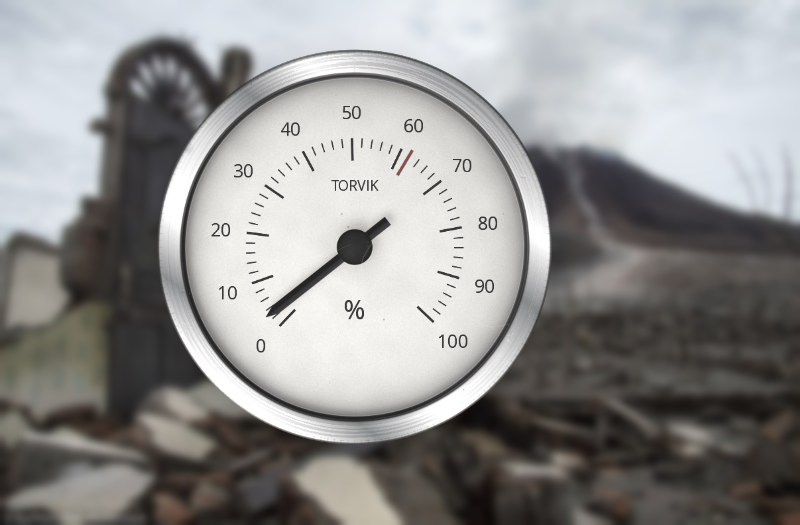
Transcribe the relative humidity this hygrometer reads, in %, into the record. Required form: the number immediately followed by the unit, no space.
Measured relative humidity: 3%
